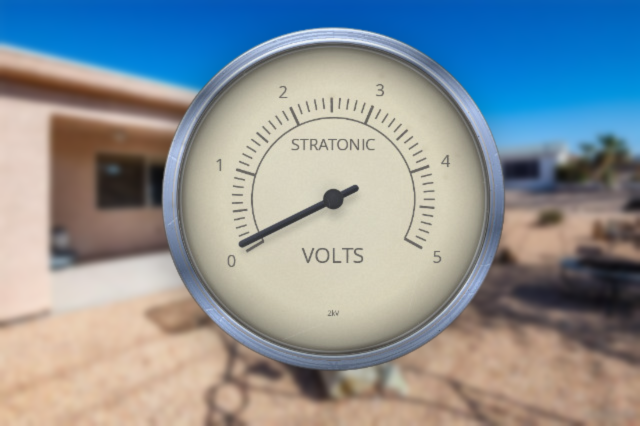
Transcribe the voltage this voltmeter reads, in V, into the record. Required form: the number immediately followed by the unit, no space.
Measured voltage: 0.1V
